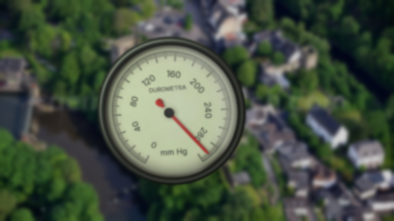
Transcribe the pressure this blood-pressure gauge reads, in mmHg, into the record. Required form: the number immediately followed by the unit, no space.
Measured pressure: 290mmHg
